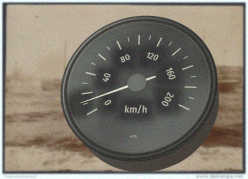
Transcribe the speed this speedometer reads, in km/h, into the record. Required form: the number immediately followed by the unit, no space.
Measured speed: 10km/h
